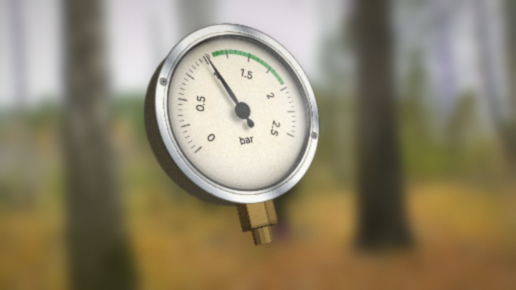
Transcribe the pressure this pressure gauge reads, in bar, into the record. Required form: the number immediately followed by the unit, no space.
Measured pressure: 1bar
